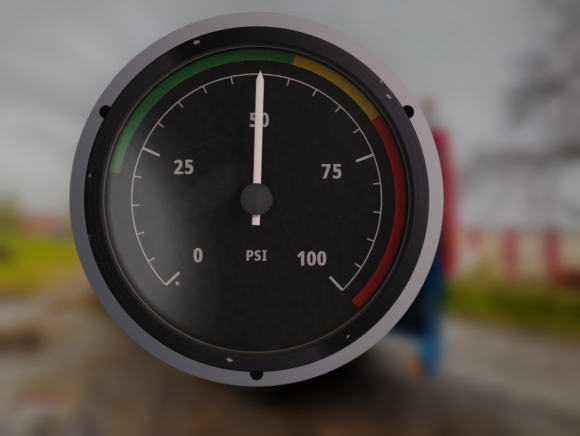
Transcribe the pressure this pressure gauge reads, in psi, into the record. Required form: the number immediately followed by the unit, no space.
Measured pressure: 50psi
